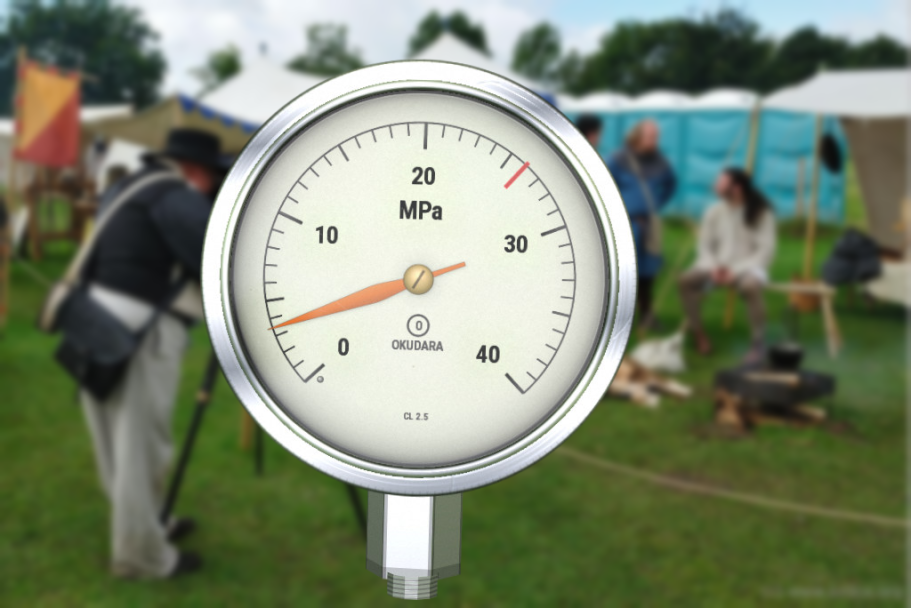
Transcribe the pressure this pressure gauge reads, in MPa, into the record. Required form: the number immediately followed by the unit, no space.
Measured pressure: 3.5MPa
